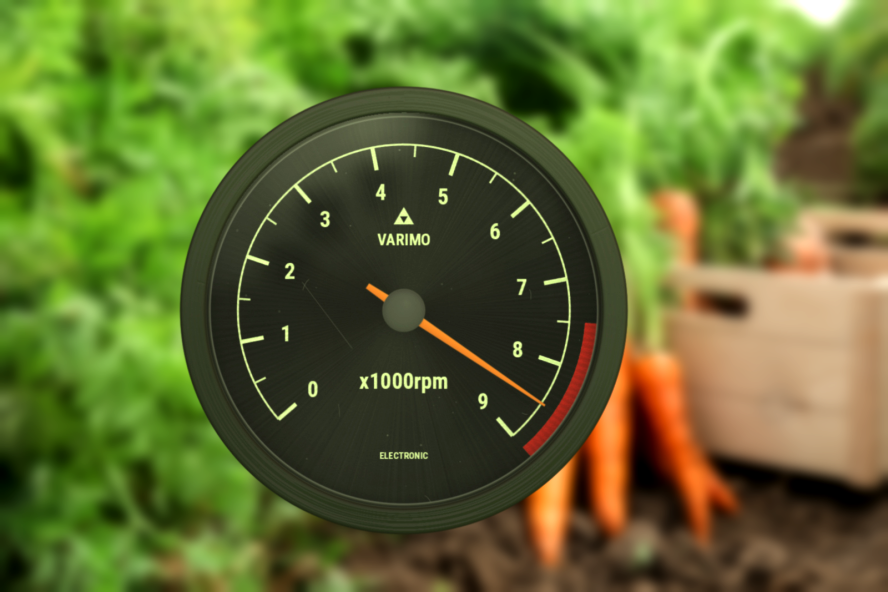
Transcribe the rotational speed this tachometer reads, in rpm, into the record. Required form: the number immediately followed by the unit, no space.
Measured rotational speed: 8500rpm
